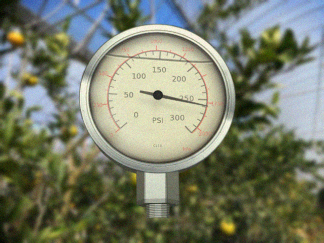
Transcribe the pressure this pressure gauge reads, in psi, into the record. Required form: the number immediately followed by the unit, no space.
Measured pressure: 260psi
